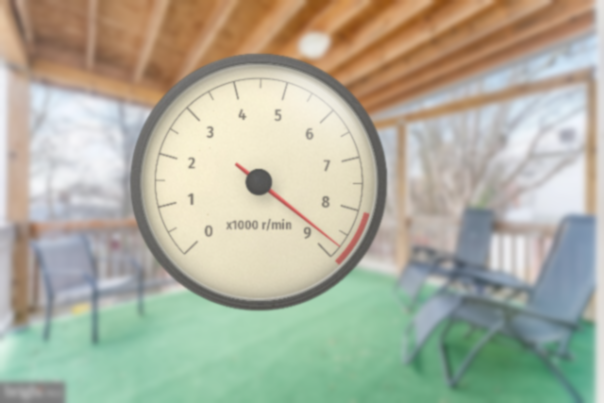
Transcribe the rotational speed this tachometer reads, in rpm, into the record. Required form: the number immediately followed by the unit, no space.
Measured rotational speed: 8750rpm
